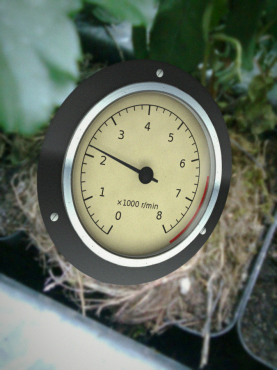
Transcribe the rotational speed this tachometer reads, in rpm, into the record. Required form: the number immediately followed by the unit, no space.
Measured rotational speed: 2200rpm
